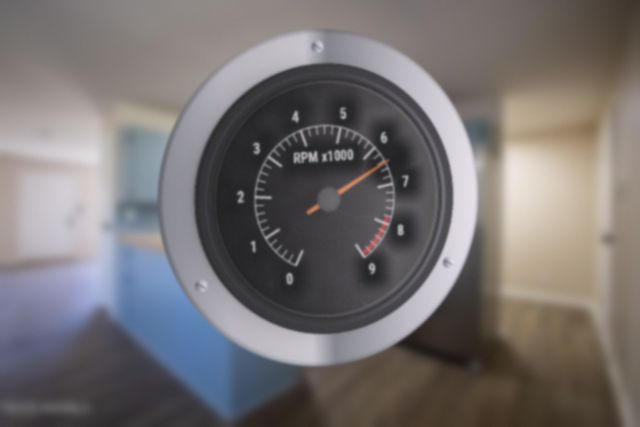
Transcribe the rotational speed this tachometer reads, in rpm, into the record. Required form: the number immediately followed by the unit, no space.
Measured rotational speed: 6400rpm
